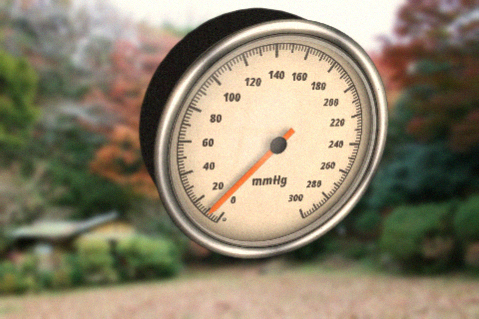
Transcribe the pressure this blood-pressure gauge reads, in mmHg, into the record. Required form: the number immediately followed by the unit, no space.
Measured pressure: 10mmHg
